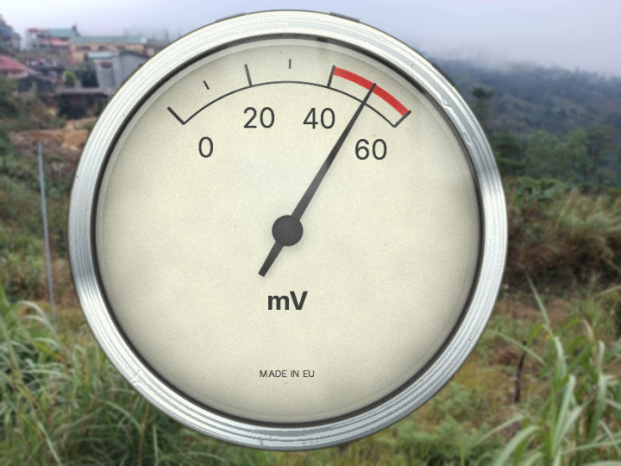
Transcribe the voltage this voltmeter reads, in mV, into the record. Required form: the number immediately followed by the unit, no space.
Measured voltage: 50mV
